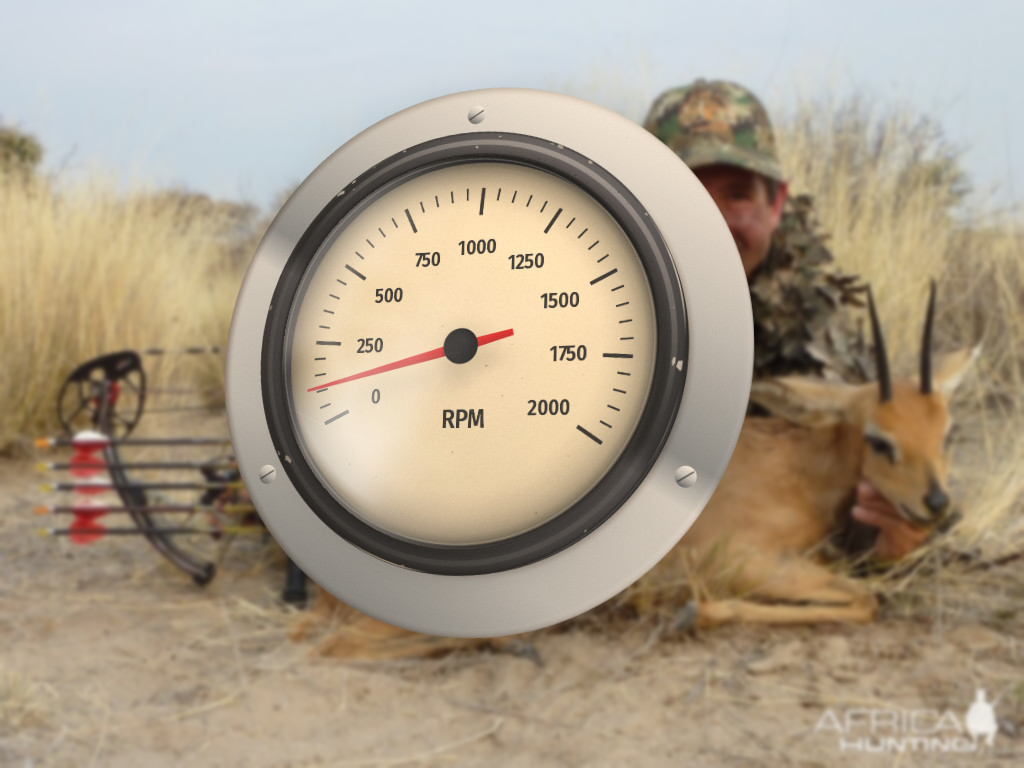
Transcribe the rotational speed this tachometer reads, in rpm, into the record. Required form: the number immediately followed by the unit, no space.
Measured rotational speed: 100rpm
